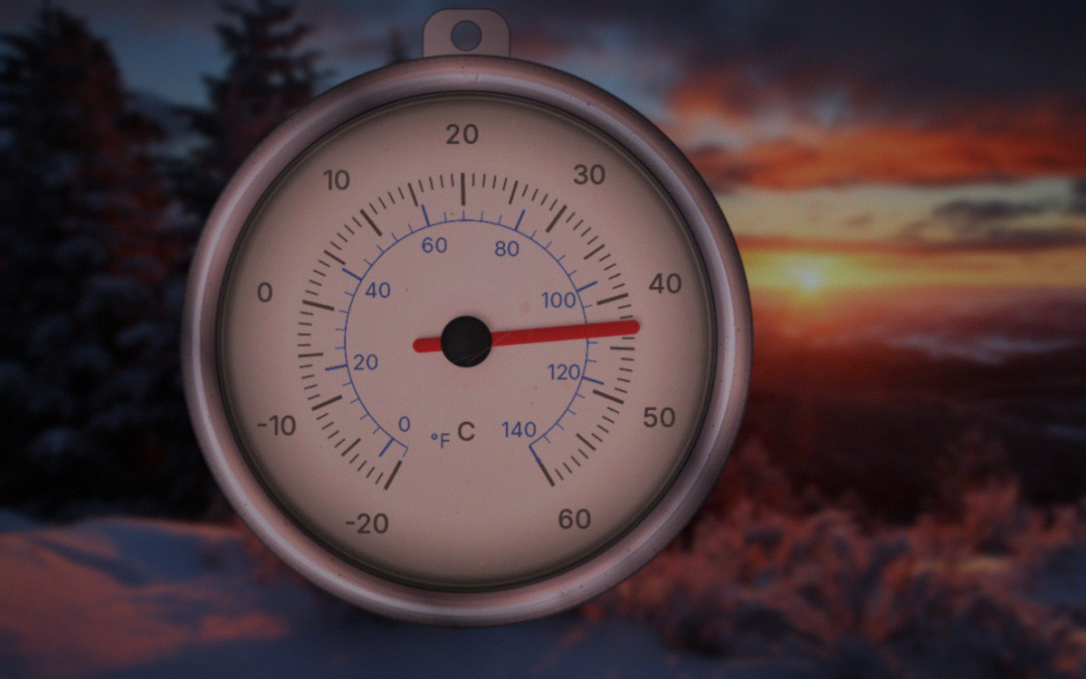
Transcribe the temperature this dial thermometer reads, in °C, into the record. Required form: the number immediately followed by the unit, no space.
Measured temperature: 43°C
